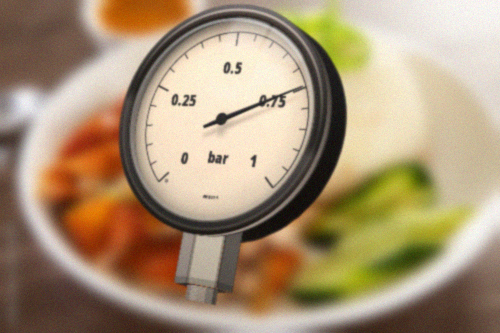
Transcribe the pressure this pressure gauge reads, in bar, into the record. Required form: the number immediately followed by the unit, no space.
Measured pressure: 0.75bar
